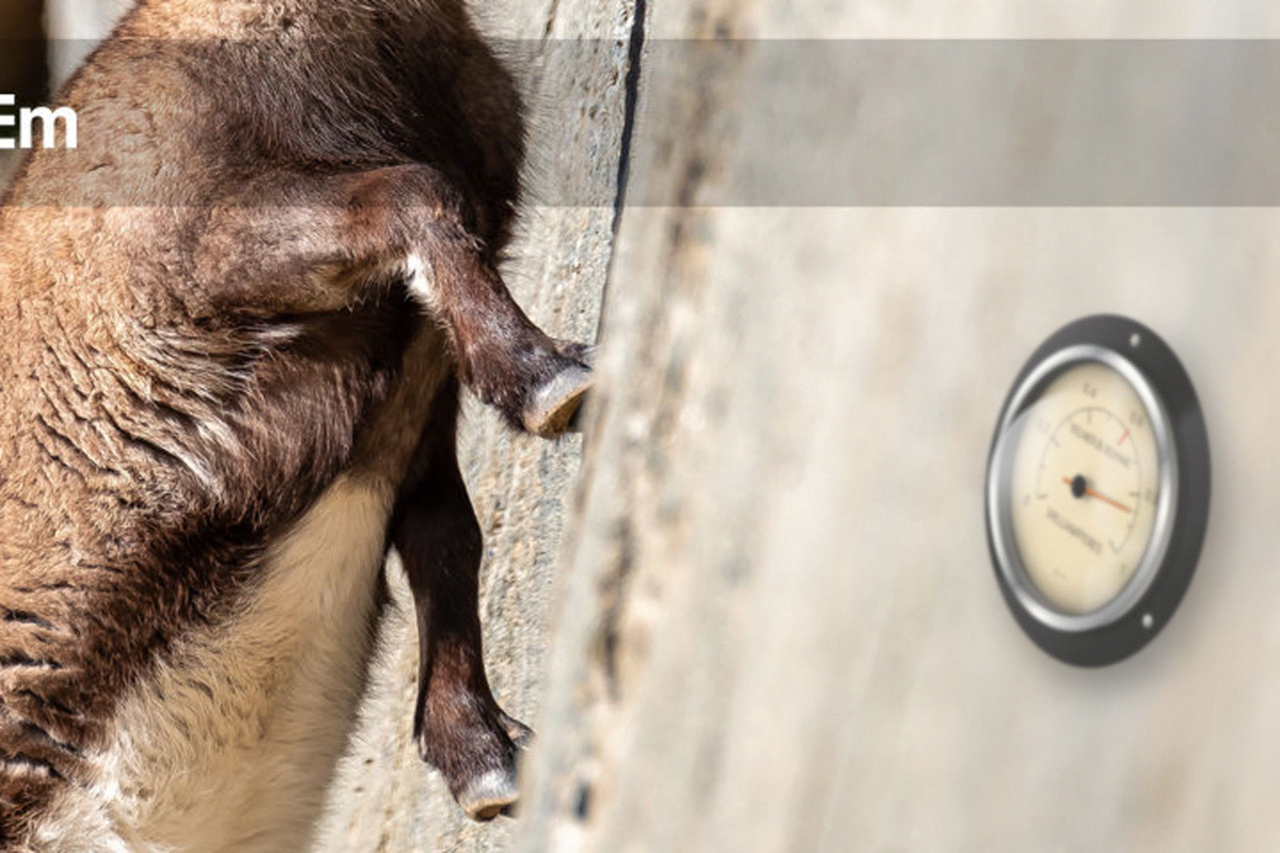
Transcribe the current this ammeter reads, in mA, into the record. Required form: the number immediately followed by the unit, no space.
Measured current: 0.85mA
